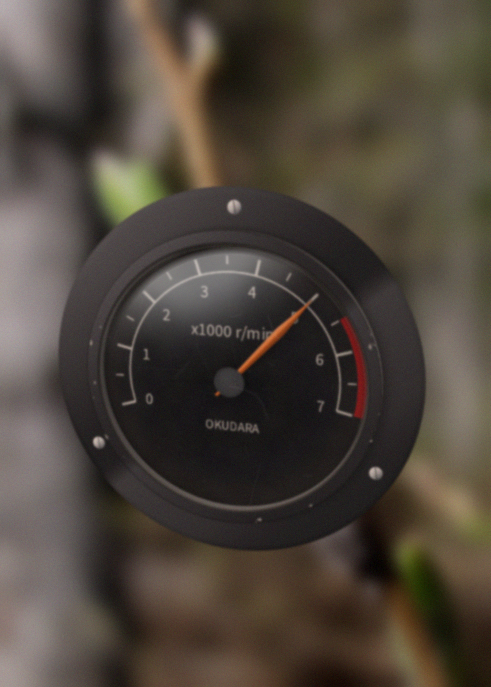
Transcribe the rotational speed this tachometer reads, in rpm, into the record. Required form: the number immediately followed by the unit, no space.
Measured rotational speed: 5000rpm
